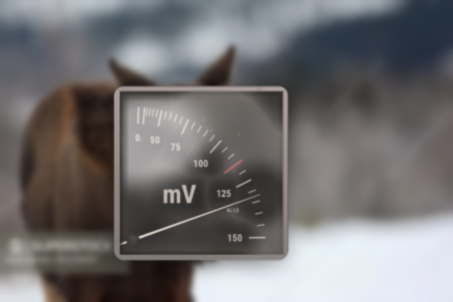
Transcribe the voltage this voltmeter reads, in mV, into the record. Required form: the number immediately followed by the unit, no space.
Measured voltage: 132.5mV
